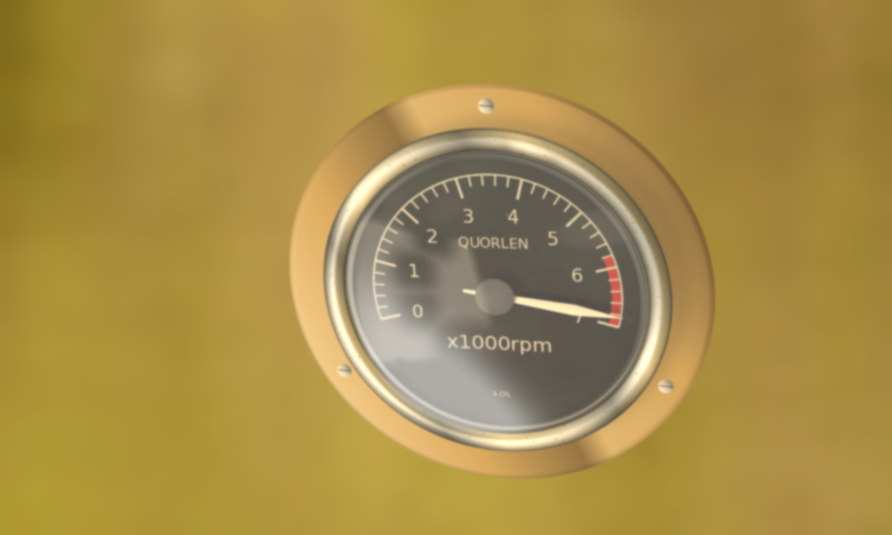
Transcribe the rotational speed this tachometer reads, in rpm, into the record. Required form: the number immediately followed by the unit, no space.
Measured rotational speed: 6800rpm
